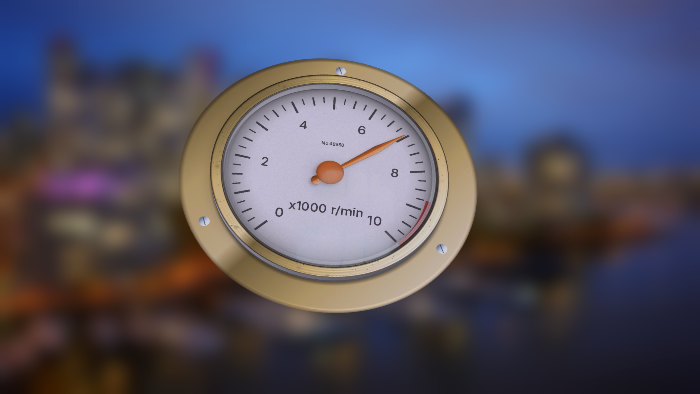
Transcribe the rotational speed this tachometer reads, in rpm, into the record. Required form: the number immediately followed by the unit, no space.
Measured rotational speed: 7000rpm
